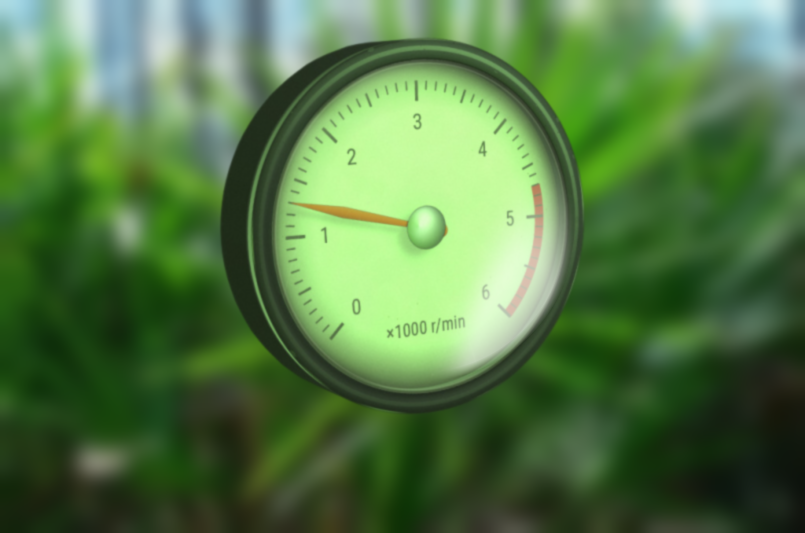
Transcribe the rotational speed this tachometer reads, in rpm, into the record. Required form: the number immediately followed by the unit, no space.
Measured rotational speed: 1300rpm
